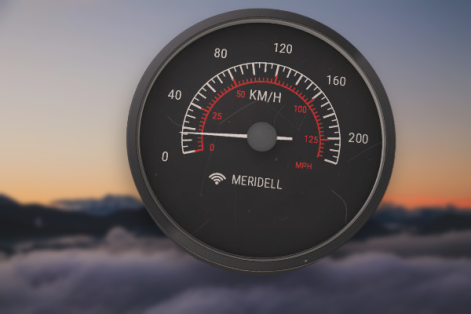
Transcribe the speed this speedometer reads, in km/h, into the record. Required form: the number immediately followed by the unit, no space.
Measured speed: 15km/h
